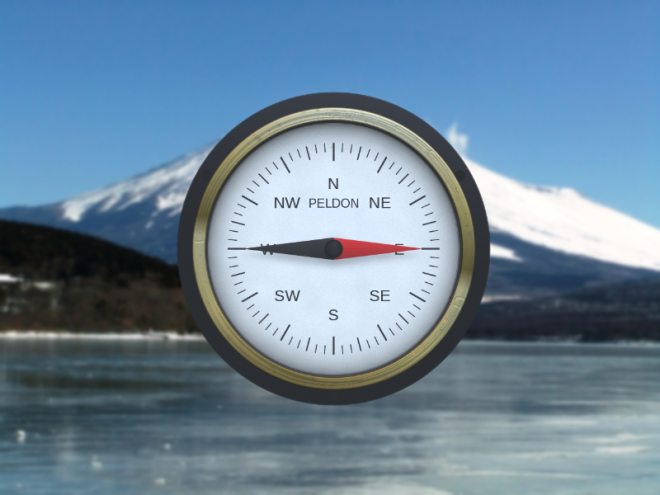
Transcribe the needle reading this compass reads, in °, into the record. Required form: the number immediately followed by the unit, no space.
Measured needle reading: 90°
